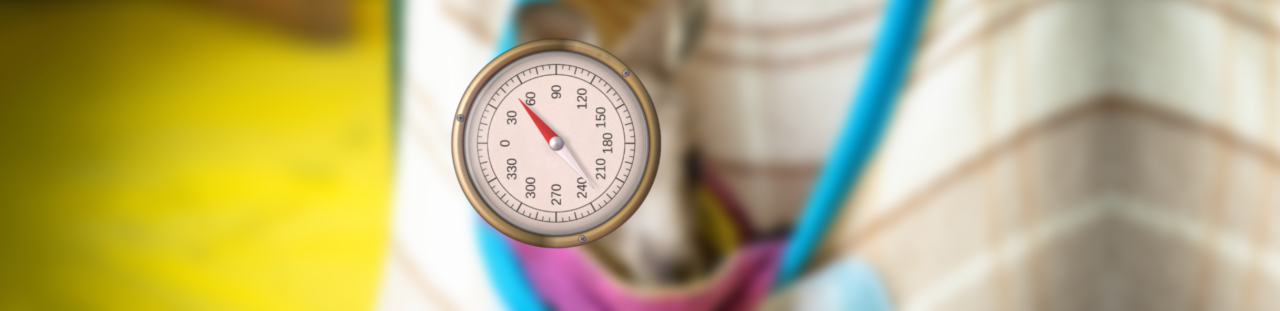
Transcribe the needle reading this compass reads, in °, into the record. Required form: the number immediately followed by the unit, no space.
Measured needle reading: 50°
